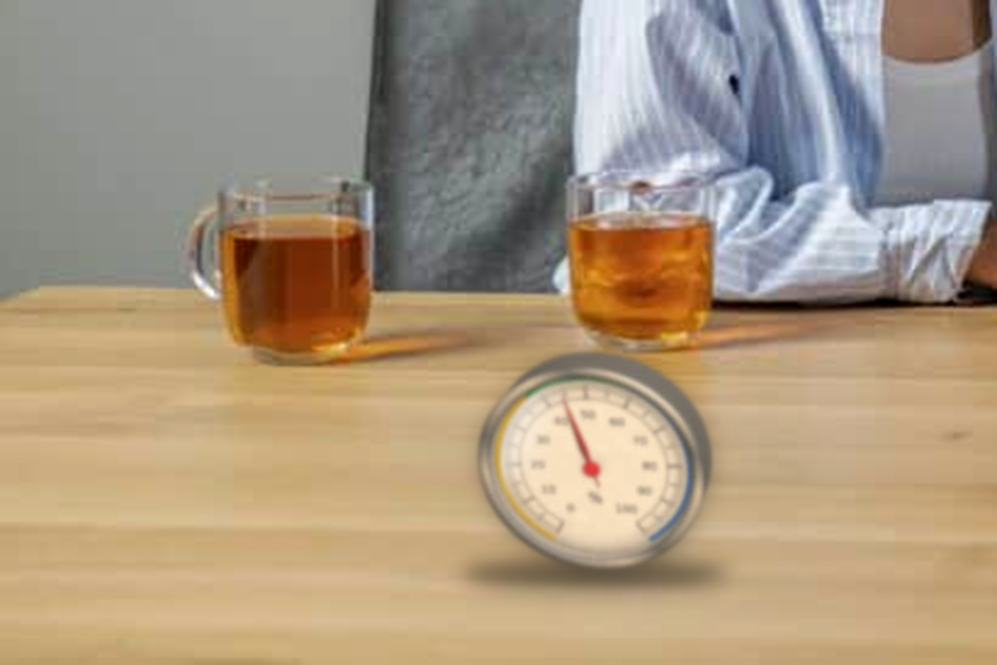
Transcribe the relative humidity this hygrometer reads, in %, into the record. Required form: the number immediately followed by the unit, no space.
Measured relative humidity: 45%
